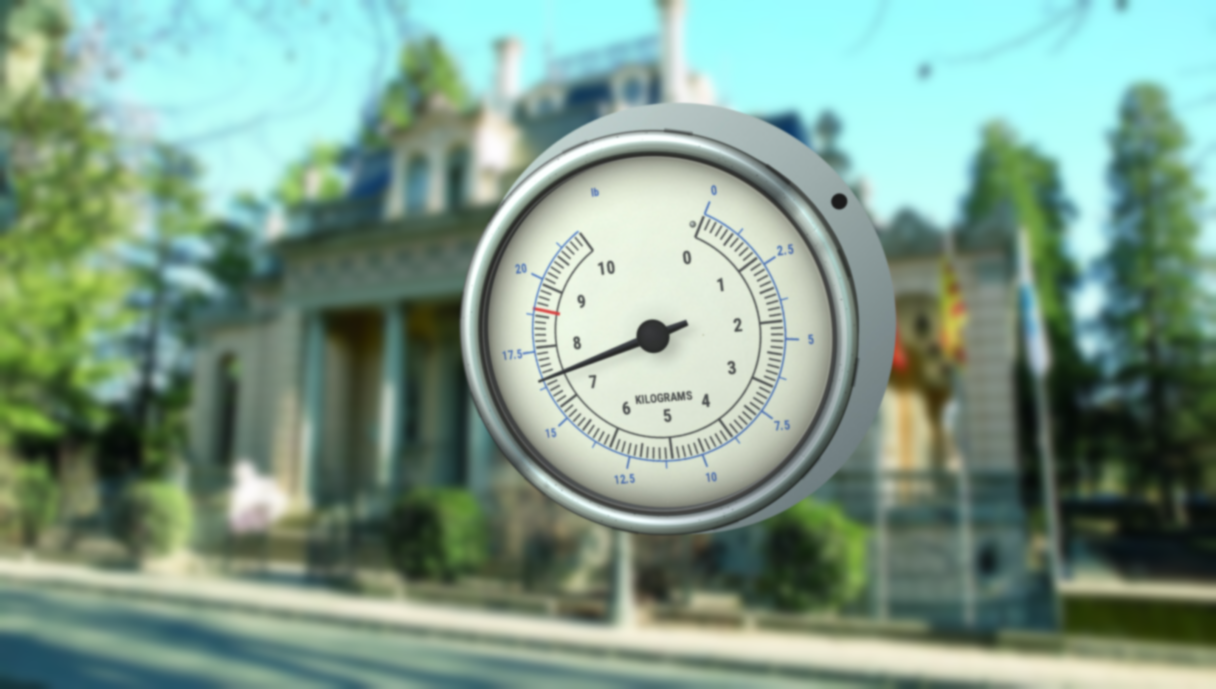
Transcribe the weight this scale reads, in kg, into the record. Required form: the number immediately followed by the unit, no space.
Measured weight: 7.5kg
